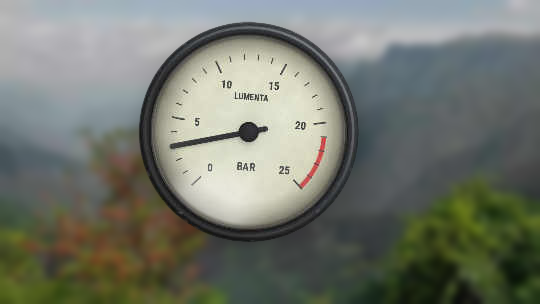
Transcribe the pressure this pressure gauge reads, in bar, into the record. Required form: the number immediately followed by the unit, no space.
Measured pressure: 3bar
